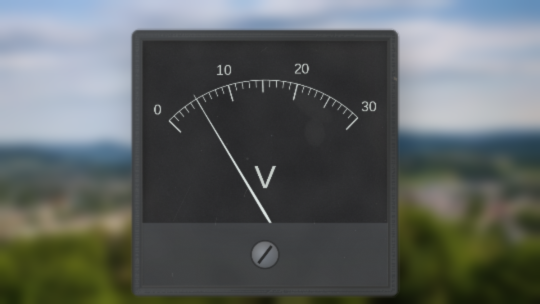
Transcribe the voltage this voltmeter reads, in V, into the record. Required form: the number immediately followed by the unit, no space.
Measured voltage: 5V
